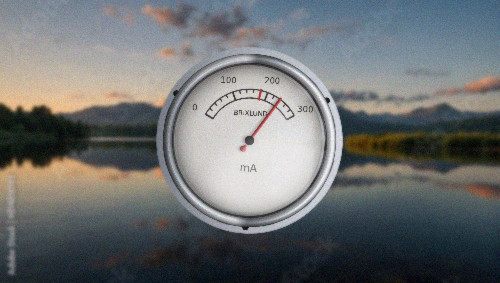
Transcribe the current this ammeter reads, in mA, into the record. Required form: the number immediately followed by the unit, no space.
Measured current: 240mA
